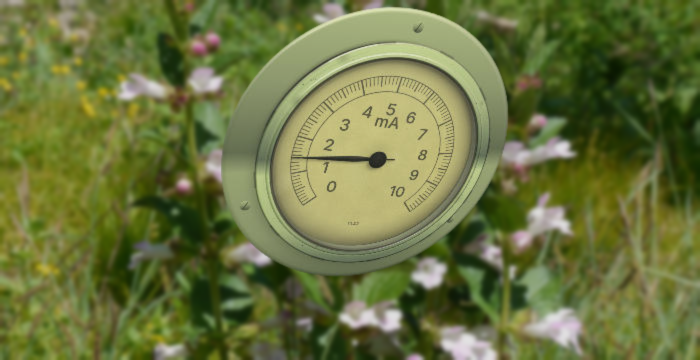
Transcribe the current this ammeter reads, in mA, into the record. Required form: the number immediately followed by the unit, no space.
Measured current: 1.5mA
